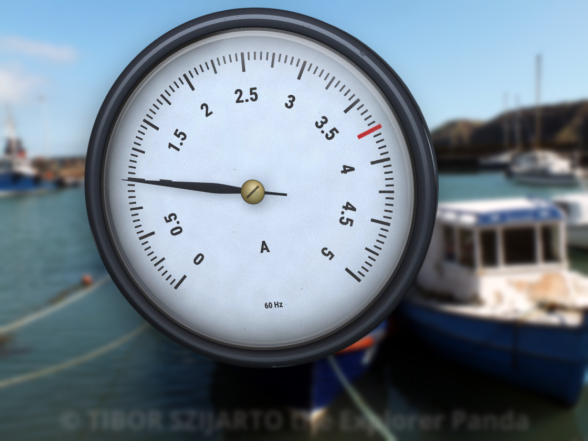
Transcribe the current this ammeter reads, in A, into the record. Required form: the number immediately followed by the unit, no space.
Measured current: 1A
